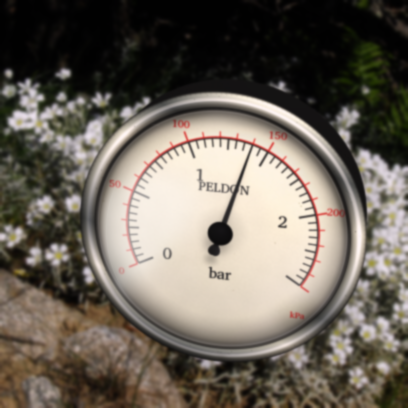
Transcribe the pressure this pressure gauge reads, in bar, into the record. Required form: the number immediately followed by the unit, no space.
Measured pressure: 1.4bar
